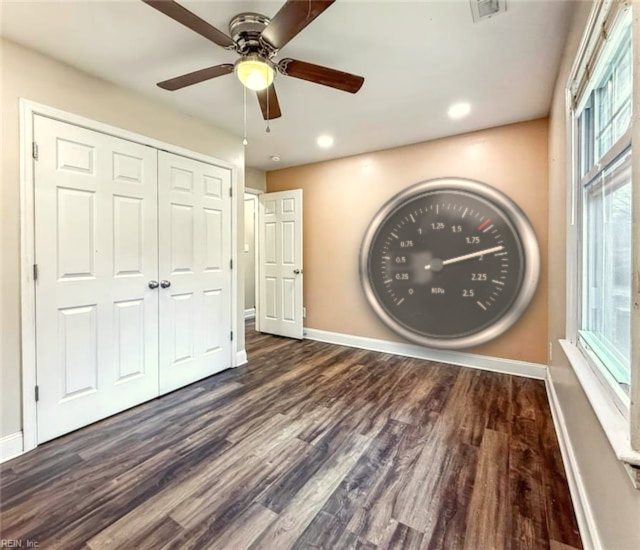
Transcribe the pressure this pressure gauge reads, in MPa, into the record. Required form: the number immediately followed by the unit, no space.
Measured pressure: 1.95MPa
